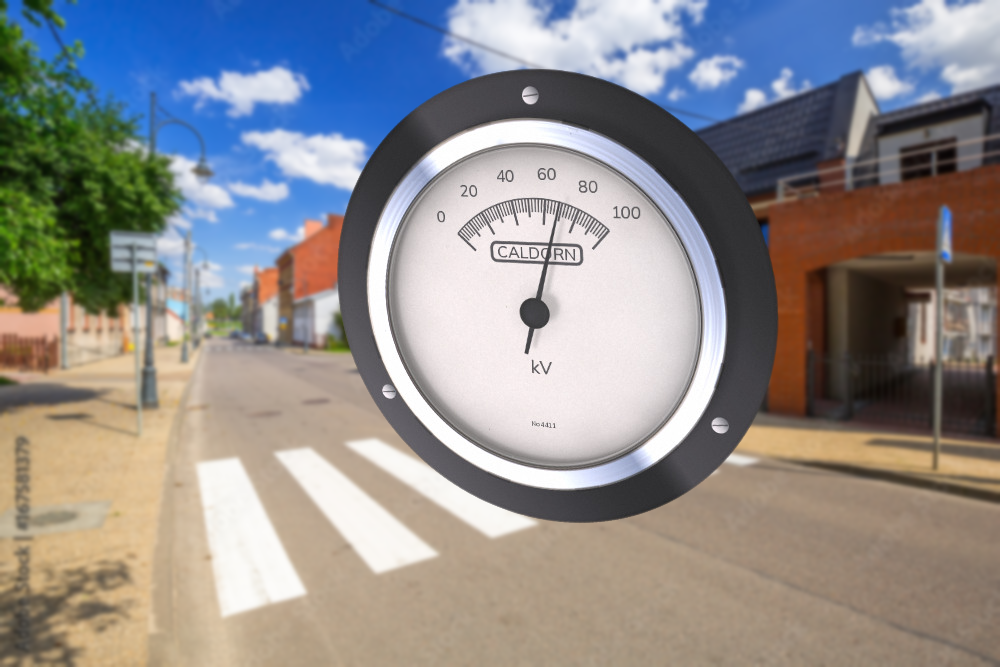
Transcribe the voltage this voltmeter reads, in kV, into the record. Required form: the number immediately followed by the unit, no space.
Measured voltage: 70kV
